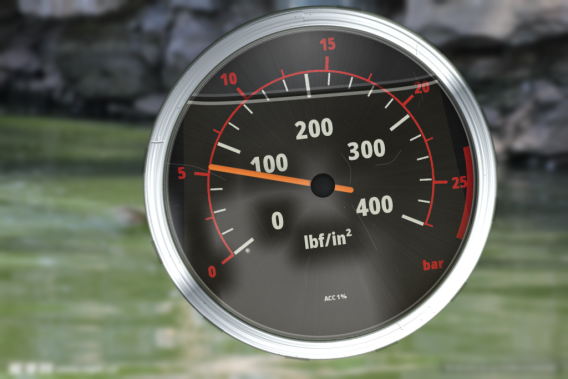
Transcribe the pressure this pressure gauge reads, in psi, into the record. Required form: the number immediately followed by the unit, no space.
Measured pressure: 80psi
